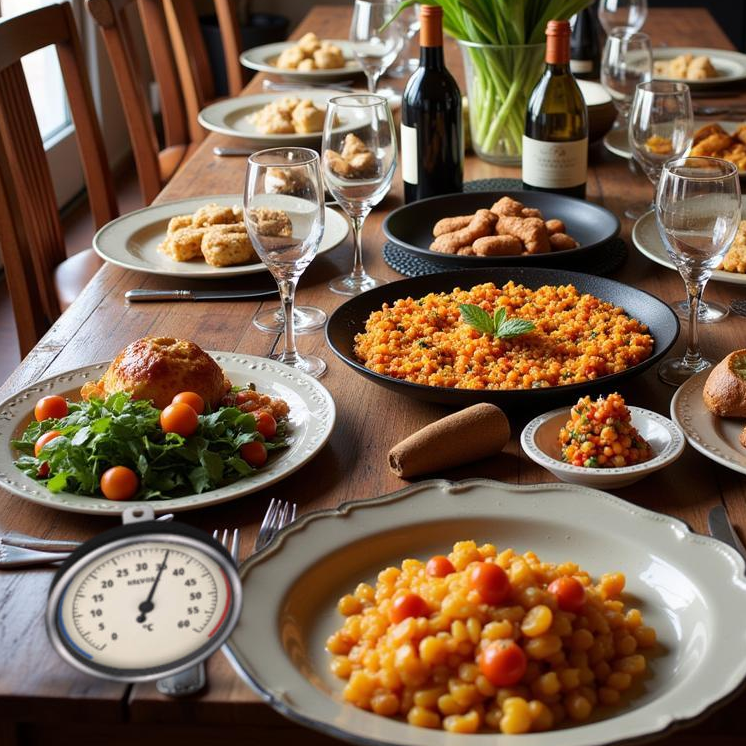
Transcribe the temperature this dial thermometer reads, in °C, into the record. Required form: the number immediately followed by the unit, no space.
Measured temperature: 35°C
